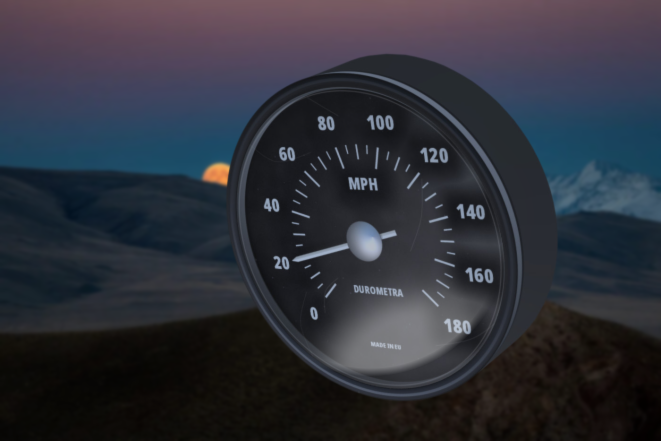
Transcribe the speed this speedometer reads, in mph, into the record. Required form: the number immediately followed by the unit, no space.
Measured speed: 20mph
